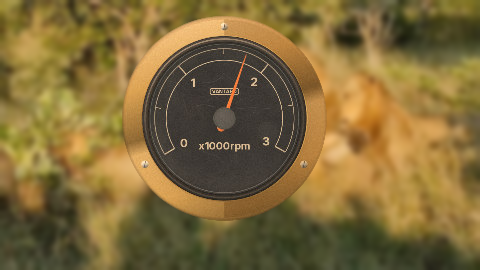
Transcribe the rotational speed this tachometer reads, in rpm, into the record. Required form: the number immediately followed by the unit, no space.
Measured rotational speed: 1750rpm
